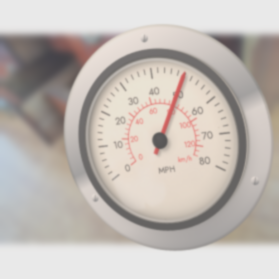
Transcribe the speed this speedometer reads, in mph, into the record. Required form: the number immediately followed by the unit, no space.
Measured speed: 50mph
